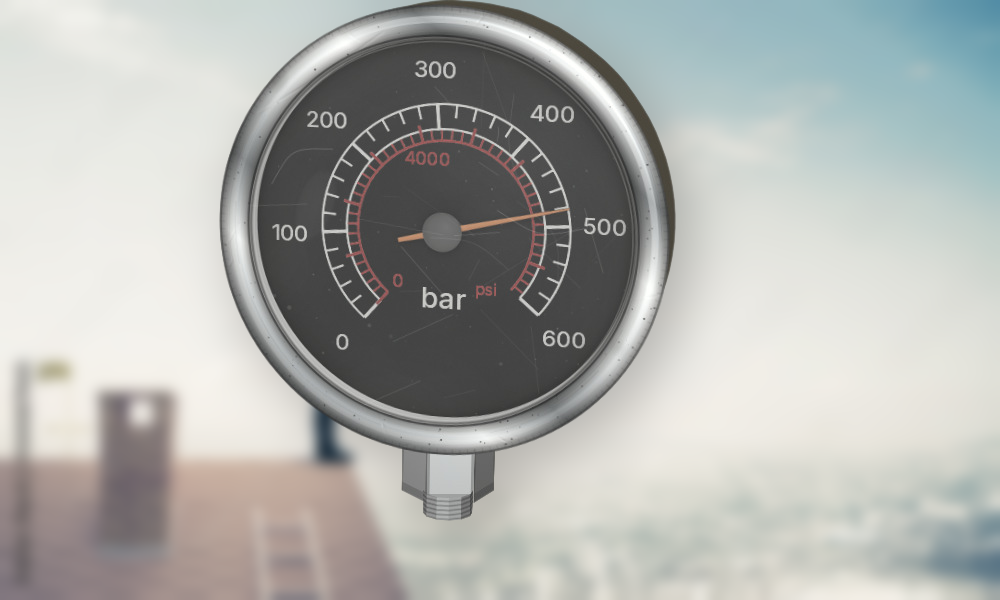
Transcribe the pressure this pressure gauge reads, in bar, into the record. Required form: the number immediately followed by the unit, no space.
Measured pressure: 480bar
